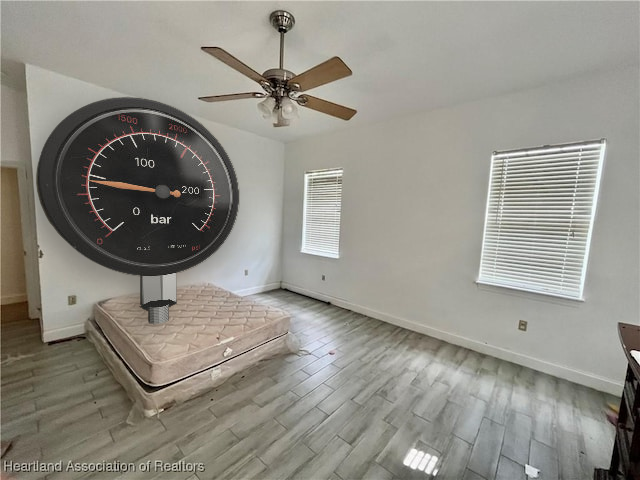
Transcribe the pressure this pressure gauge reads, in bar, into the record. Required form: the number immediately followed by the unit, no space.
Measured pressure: 45bar
